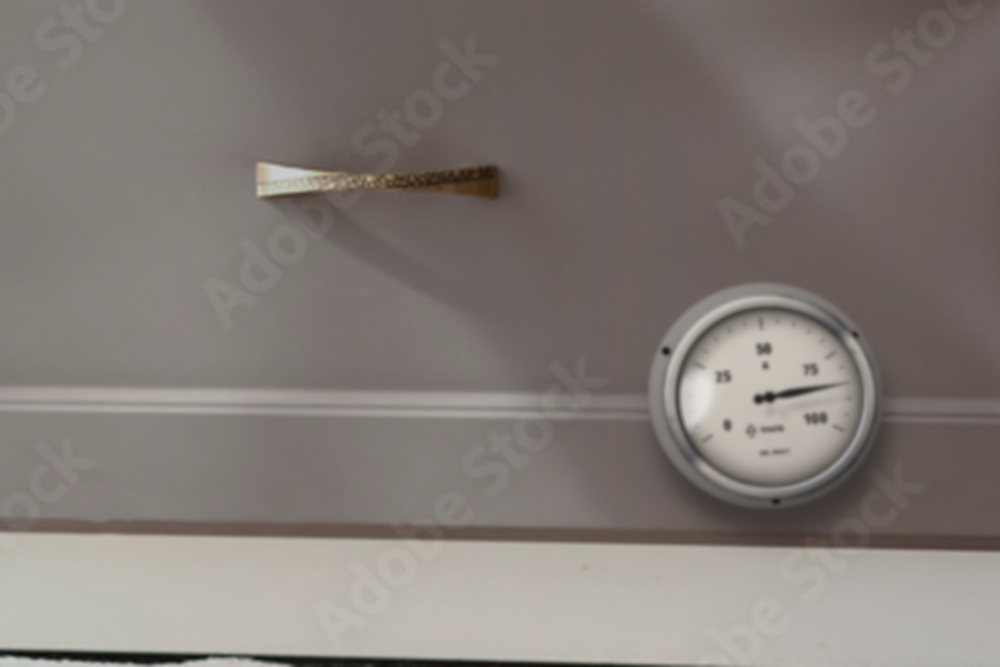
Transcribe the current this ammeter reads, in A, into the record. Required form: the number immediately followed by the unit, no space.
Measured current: 85A
